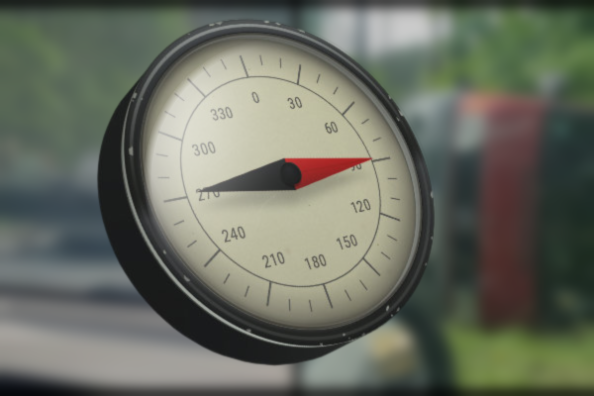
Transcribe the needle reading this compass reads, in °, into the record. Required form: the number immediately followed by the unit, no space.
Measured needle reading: 90°
